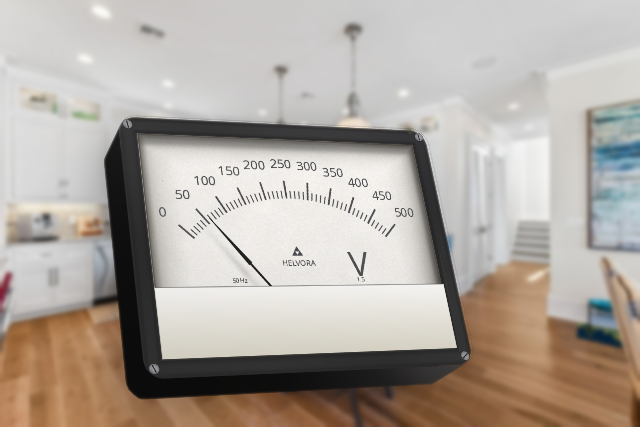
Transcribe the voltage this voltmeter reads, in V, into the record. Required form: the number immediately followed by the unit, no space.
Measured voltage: 50V
